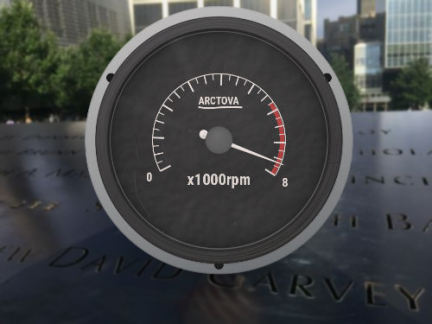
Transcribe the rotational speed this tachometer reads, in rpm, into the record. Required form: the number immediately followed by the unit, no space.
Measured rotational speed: 7625rpm
